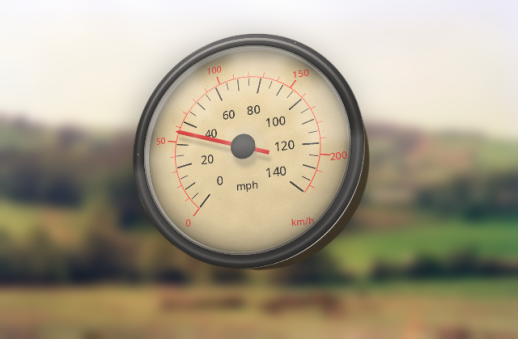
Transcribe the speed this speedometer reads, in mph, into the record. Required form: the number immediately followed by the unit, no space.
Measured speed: 35mph
